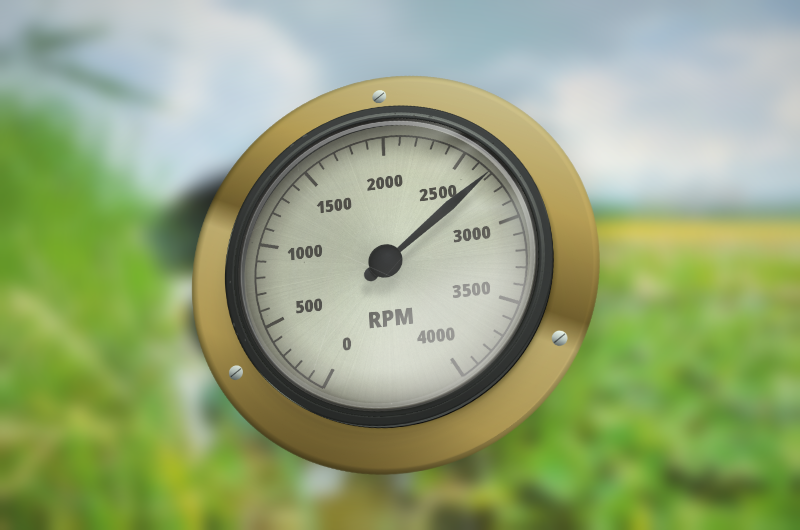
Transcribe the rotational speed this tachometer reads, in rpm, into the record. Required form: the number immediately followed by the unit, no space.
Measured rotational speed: 2700rpm
